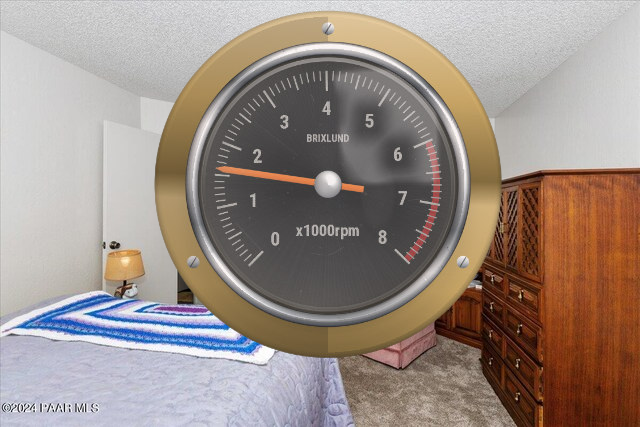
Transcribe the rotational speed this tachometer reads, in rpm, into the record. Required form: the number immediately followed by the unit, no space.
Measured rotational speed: 1600rpm
